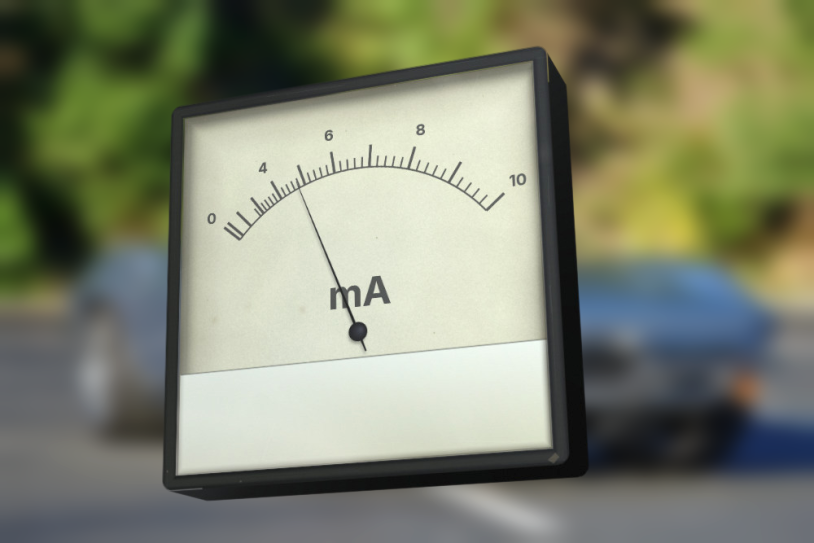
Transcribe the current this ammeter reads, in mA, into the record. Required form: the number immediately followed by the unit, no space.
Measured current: 4.8mA
